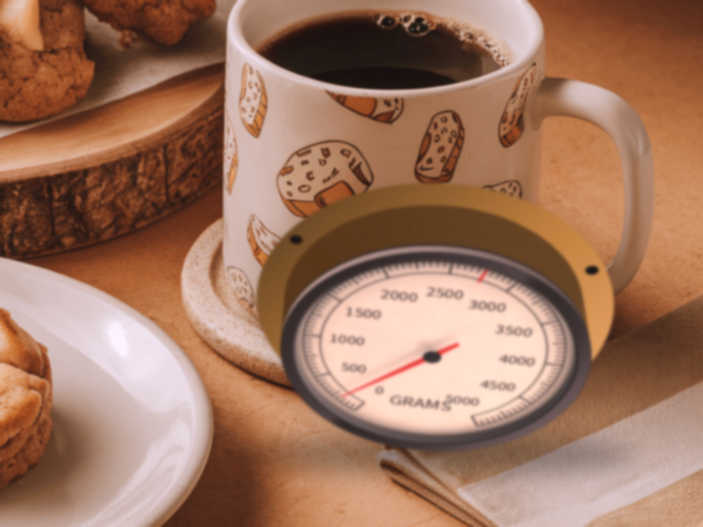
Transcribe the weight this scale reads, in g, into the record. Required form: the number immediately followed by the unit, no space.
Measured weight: 250g
